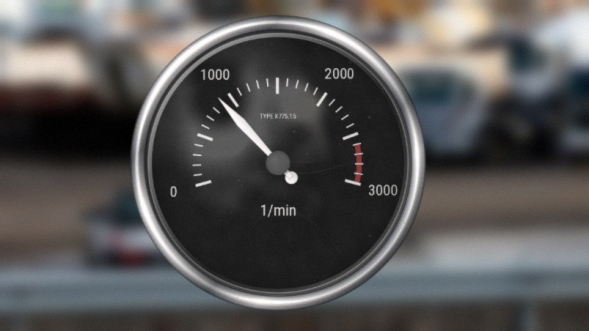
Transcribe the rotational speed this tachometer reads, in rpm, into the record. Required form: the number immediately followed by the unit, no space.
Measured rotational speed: 900rpm
